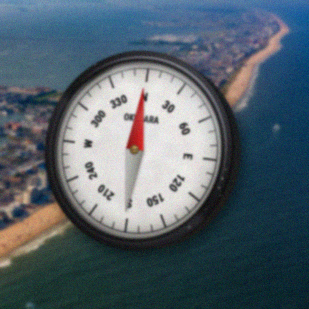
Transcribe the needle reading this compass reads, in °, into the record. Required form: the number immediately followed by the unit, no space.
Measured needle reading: 0°
